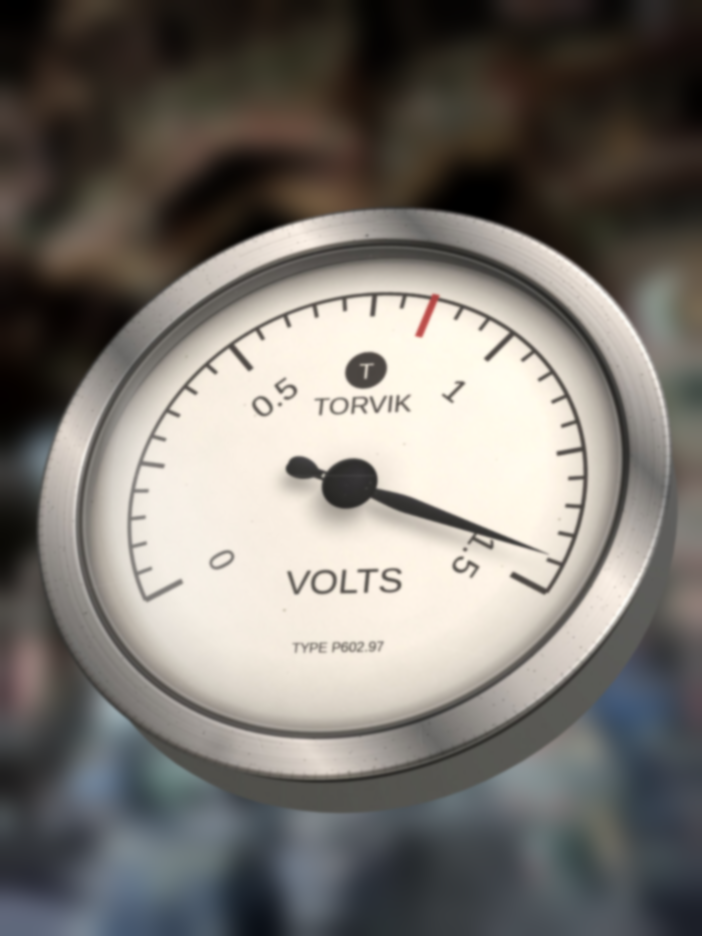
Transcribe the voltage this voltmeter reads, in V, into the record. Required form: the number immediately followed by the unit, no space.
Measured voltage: 1.45V
